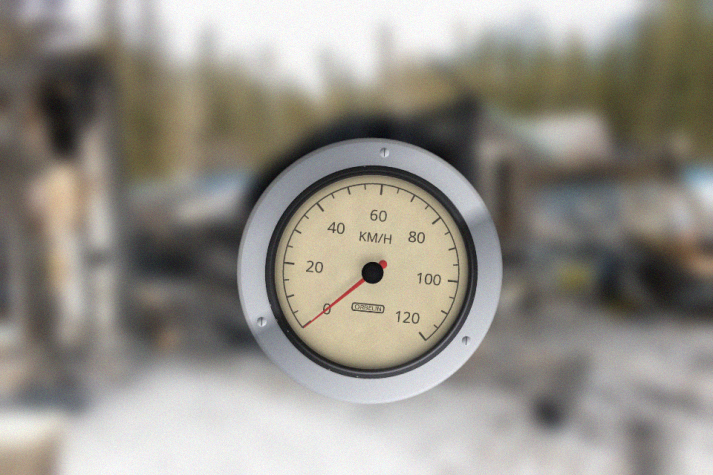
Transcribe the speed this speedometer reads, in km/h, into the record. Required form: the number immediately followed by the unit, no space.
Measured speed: 0km/h
